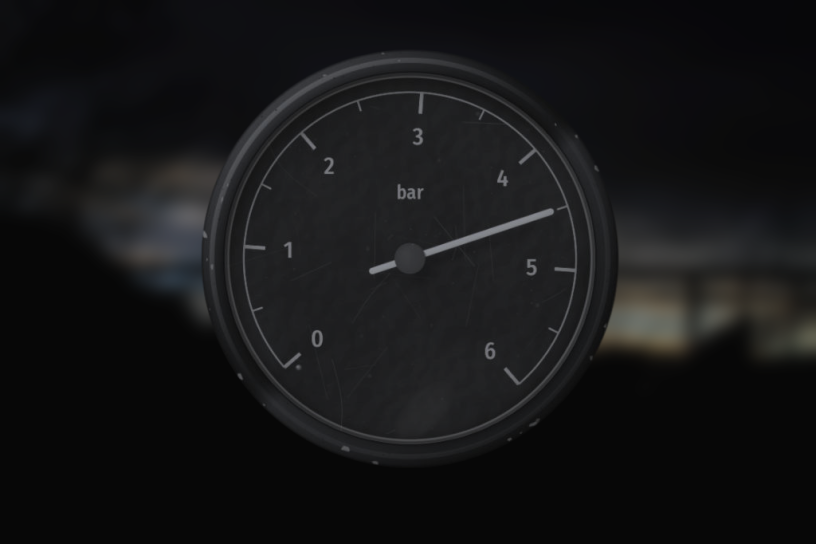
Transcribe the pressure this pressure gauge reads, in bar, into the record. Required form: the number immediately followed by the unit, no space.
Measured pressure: 4.5bar
